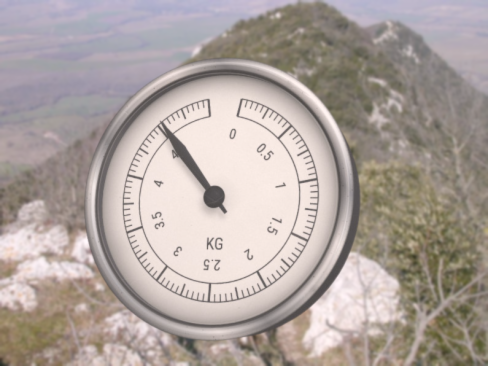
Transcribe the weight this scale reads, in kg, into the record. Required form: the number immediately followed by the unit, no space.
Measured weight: 4.55kg
